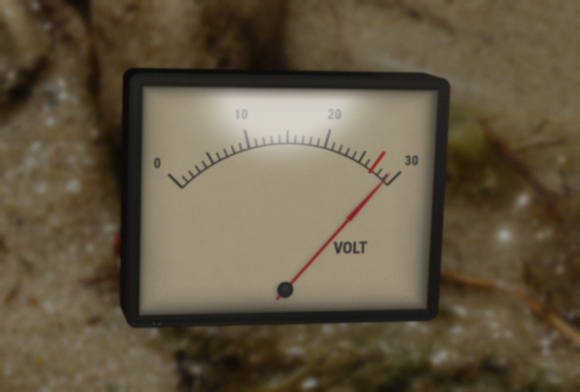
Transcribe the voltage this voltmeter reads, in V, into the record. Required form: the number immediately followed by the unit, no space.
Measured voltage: 29V
